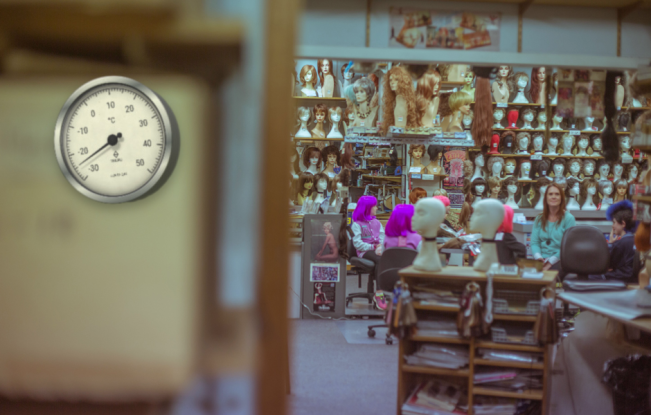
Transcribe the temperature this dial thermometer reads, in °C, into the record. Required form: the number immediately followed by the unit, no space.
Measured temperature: -25°C
